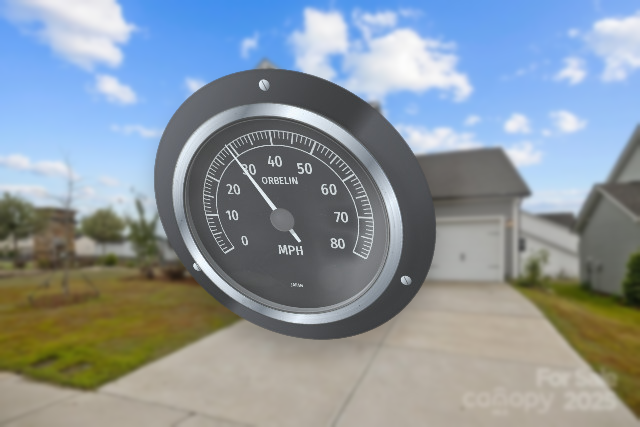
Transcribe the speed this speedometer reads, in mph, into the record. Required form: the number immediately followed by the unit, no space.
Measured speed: 30mph
